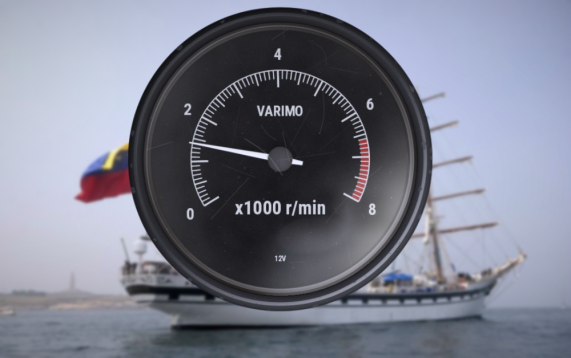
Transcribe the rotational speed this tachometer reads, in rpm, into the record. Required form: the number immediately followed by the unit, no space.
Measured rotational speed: 1400rpm
